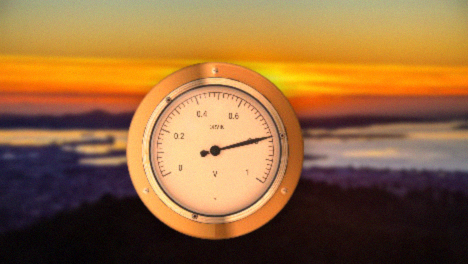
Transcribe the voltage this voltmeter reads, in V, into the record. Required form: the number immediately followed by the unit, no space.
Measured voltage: 0.8V
